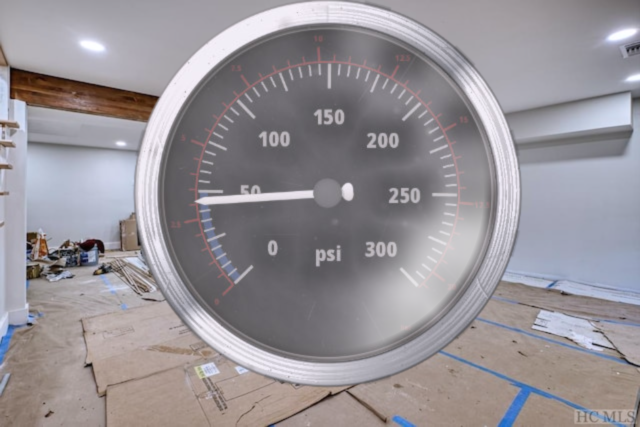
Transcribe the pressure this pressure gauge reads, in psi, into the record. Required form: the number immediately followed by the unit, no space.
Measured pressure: 45psi
